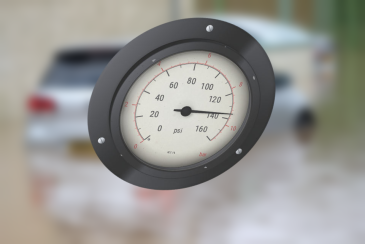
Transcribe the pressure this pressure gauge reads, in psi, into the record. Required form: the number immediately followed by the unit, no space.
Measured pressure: 135psi
